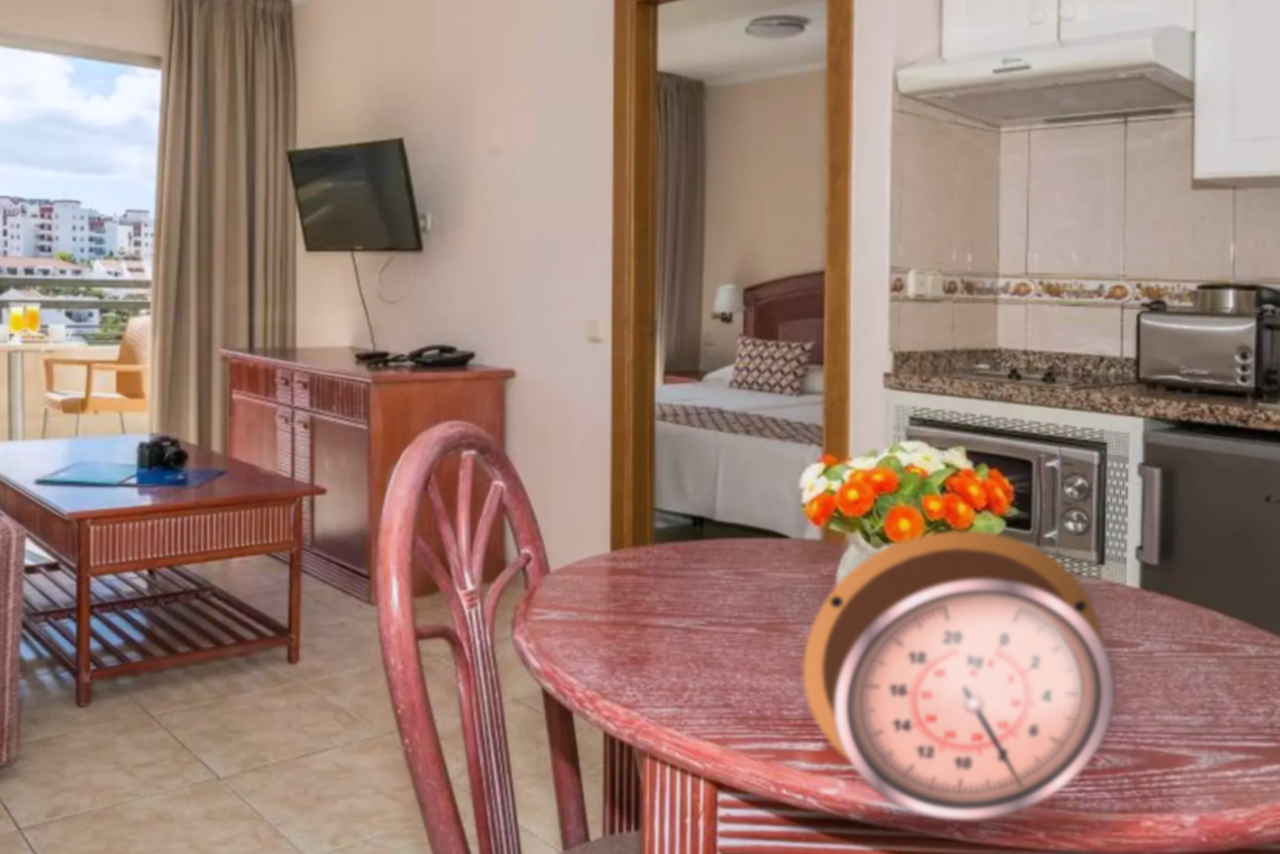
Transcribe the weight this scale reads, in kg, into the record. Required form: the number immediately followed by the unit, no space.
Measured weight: 8kg
